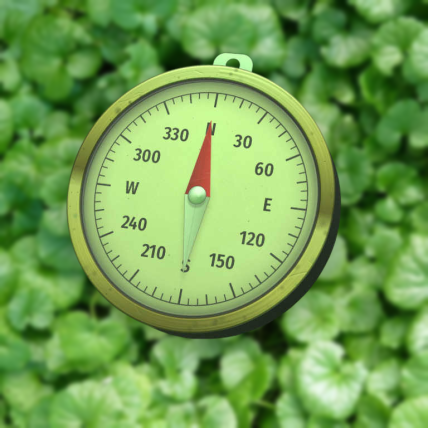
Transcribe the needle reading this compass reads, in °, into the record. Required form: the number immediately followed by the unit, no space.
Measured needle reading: 0°
